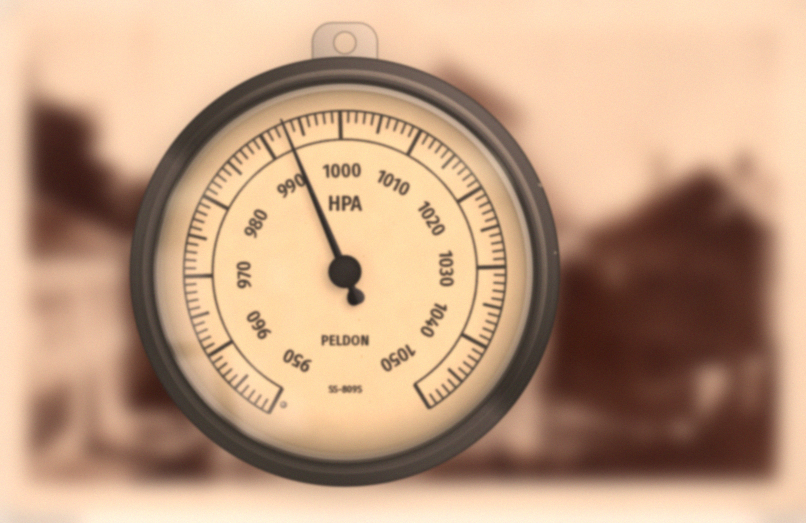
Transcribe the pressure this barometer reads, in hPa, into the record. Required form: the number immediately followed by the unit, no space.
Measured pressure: 993hPa
